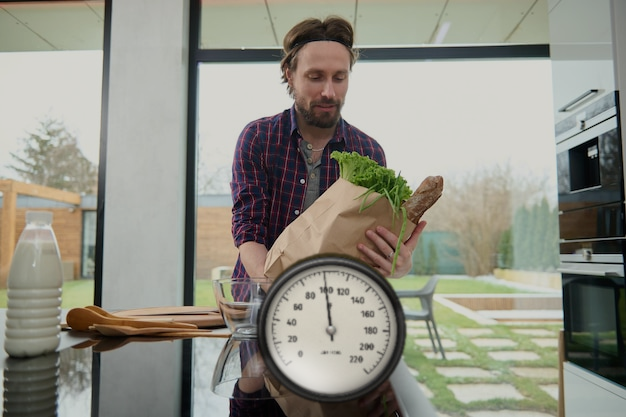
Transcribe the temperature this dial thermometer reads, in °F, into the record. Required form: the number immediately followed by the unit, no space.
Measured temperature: 100°F
